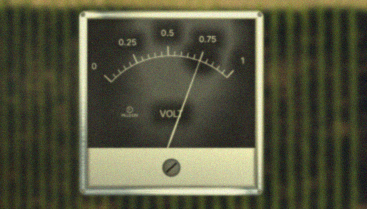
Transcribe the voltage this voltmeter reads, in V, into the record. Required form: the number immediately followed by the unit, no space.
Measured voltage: 0.75V
